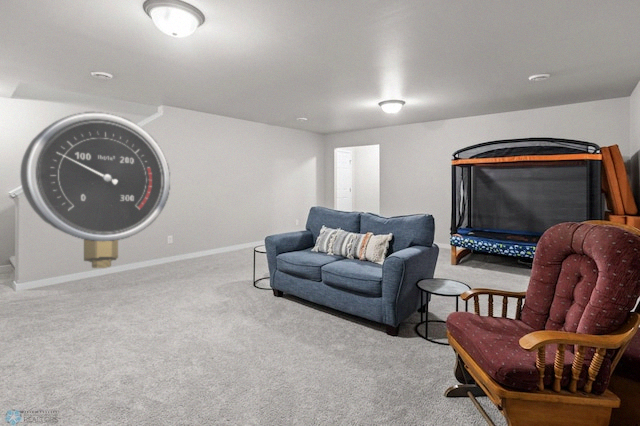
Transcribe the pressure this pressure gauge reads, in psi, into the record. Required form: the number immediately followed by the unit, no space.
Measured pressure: 80psi
